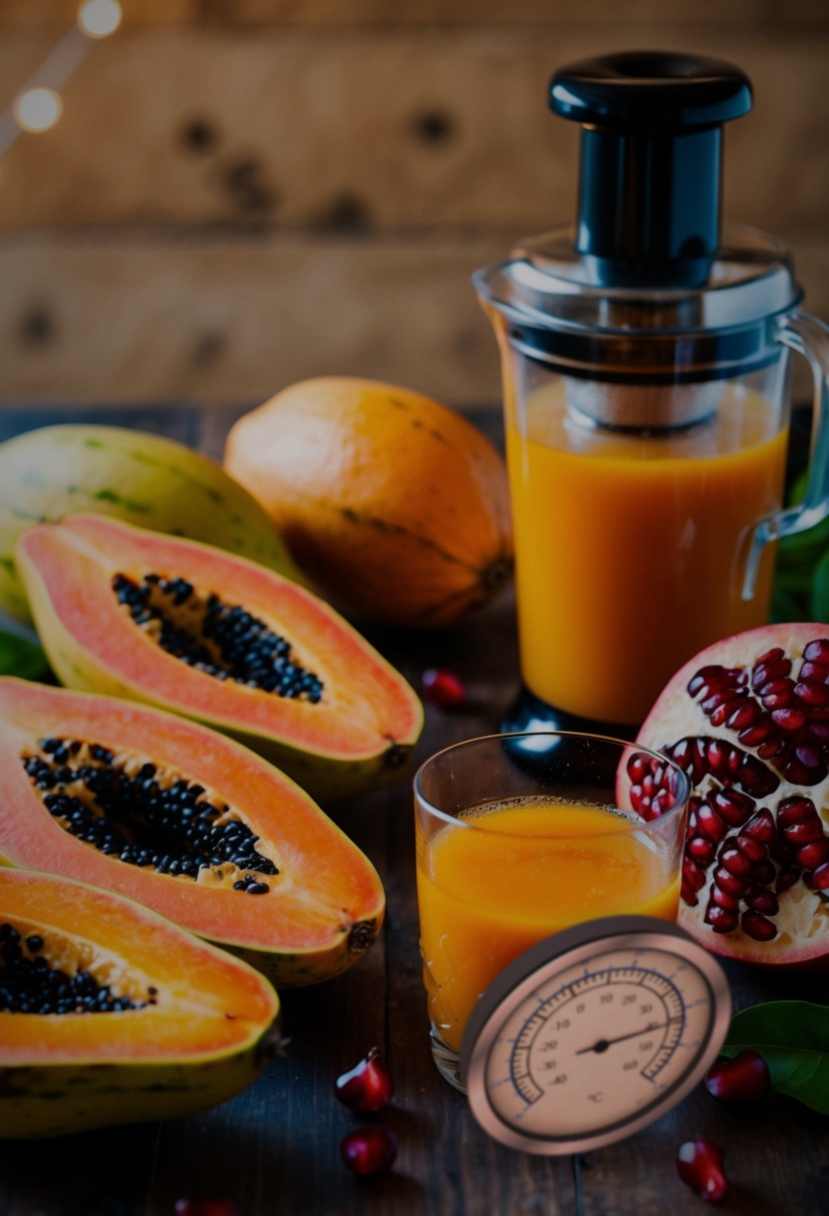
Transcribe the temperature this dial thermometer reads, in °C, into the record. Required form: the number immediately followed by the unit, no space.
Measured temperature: 40°C
